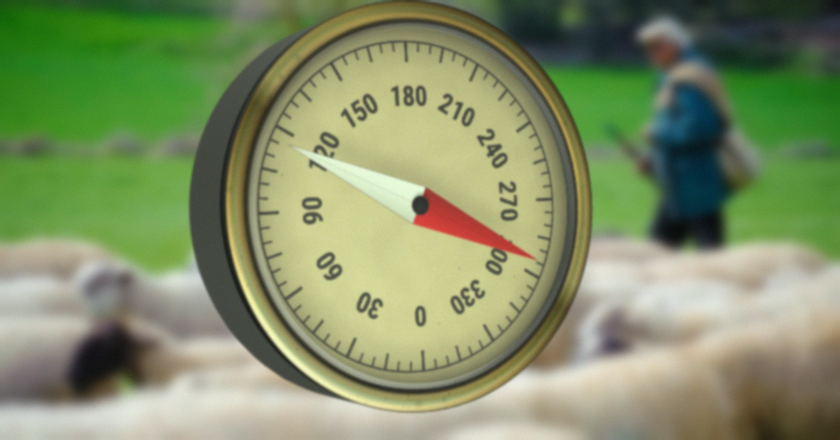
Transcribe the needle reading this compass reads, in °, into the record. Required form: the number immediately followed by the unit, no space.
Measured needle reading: 295°
